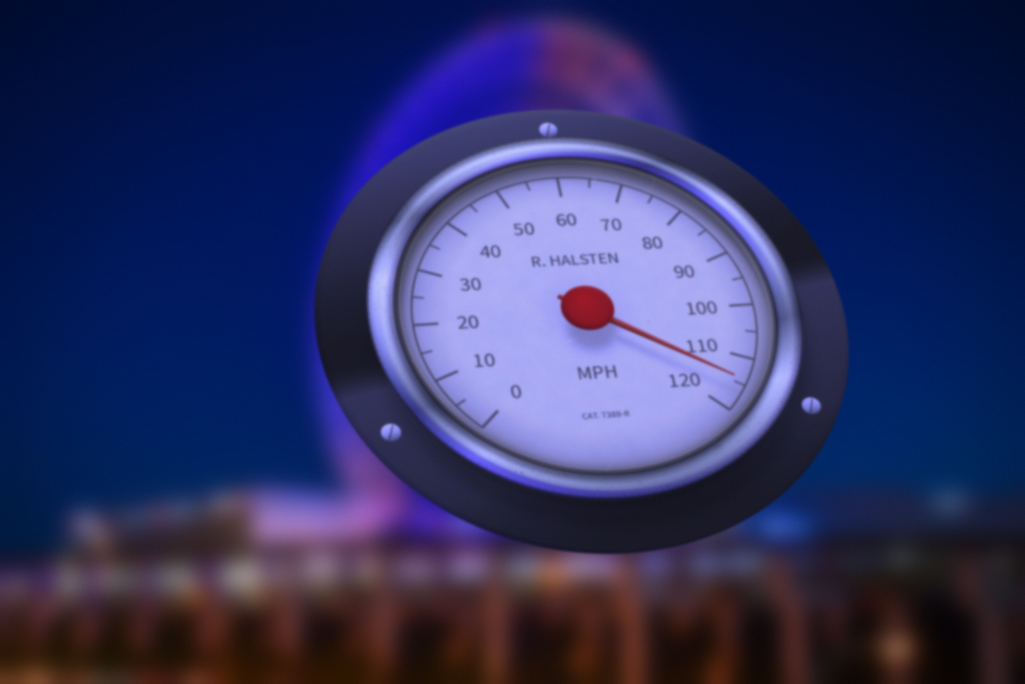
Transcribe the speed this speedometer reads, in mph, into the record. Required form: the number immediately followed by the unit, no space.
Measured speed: 115mph
